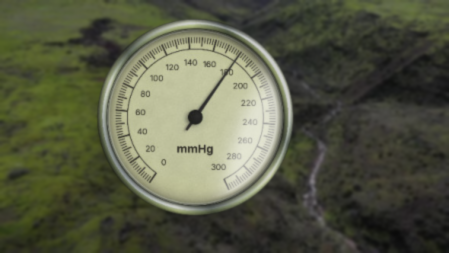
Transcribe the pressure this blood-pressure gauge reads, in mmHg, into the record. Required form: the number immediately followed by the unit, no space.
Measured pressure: 180mmHg
